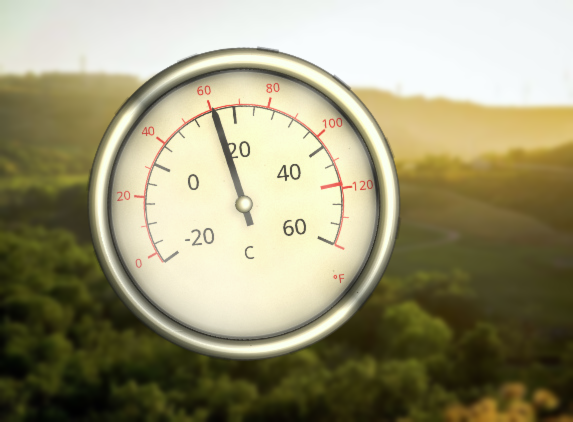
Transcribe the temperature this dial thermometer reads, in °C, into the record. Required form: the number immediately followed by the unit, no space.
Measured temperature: 16°C
